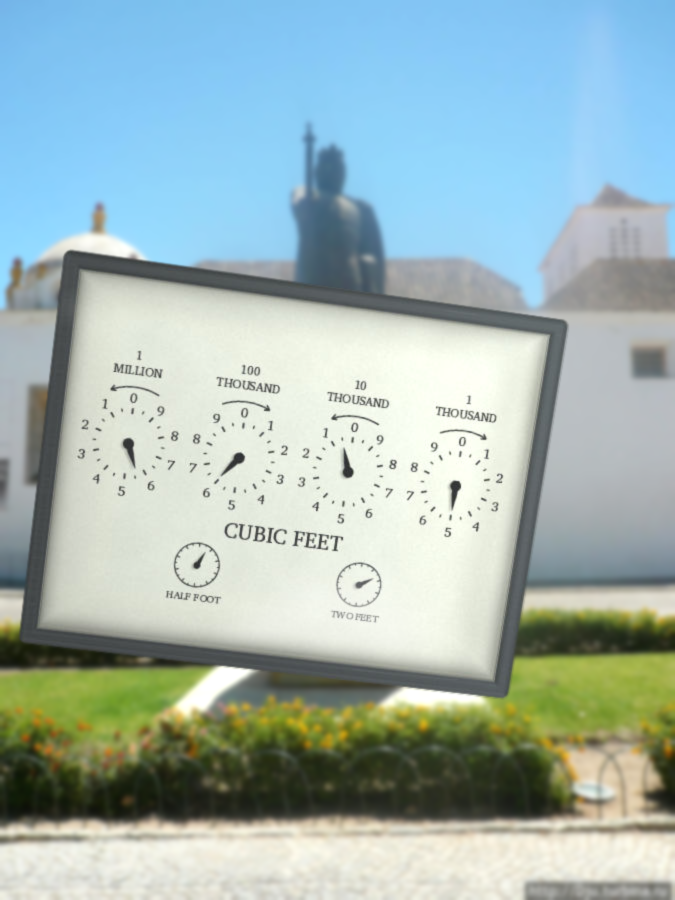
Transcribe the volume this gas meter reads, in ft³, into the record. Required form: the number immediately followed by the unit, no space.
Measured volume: 560500ft³
